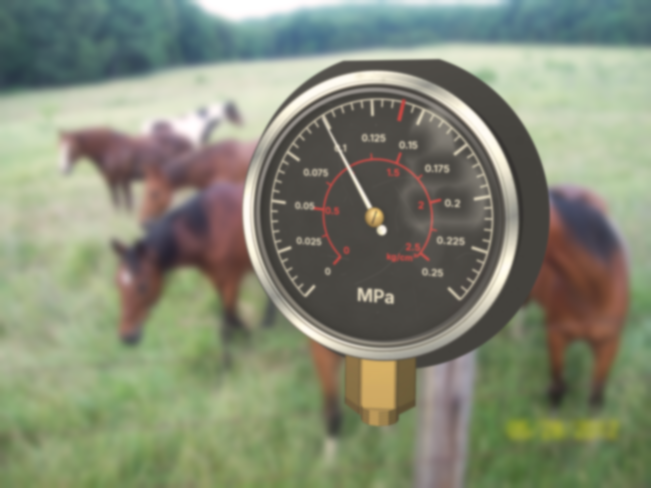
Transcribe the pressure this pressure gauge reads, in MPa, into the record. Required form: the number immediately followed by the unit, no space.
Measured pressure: 0.1MPa
